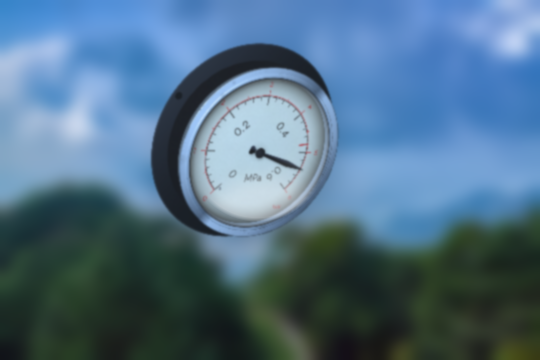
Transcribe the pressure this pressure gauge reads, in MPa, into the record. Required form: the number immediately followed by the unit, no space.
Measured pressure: 0.54MPa
